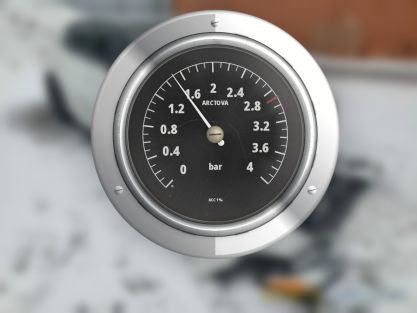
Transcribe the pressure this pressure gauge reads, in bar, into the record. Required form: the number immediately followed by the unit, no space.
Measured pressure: 1.5bar
